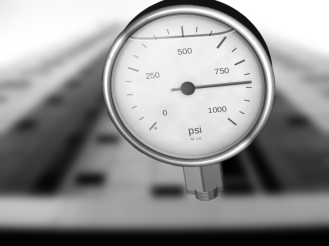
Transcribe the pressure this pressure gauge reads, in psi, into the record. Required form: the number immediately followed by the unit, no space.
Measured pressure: 825psi
